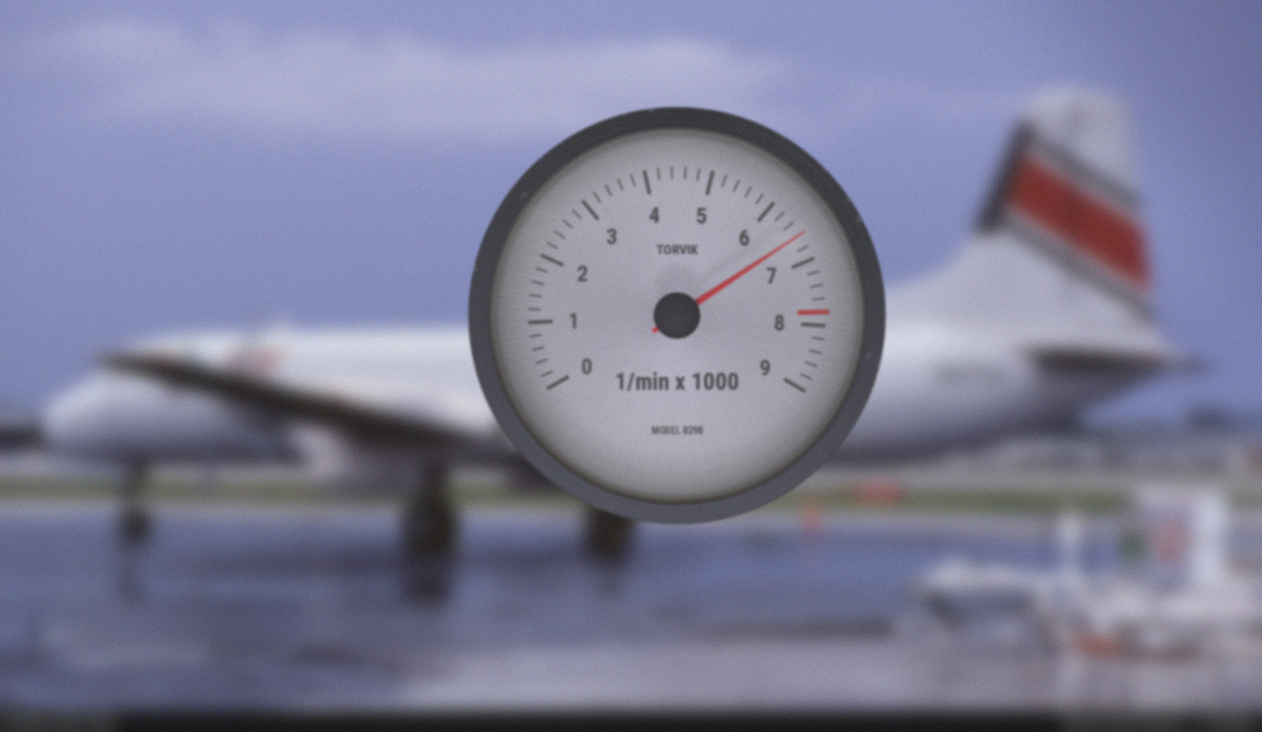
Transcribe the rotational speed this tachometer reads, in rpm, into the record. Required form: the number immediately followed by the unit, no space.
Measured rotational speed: 6600rpm
